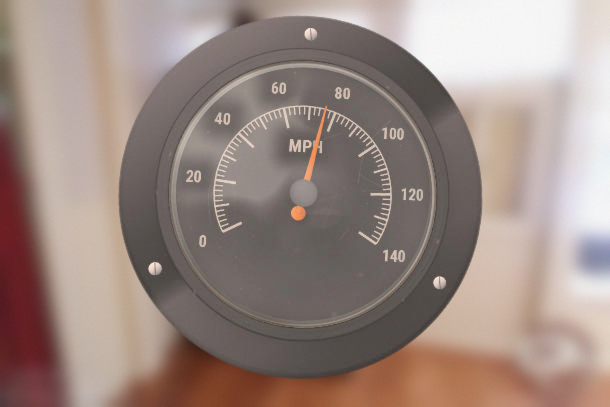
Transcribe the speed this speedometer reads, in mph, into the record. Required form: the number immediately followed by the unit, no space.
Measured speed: 76mph
